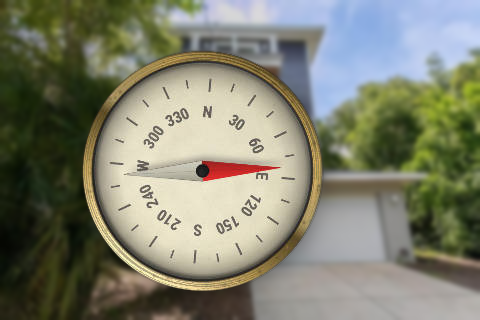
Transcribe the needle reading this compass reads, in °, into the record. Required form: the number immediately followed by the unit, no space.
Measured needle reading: 82.5°
